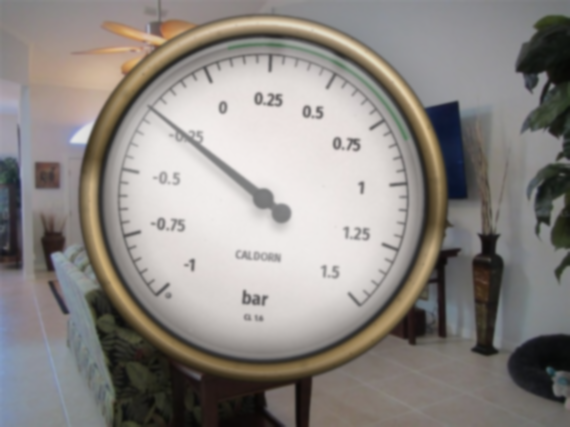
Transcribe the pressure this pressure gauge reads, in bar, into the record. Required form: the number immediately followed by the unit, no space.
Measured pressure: -0.25bar
